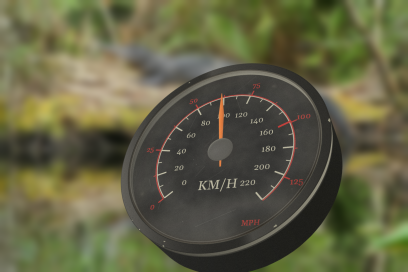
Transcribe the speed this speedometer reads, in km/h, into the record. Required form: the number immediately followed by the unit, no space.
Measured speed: 100km/h
